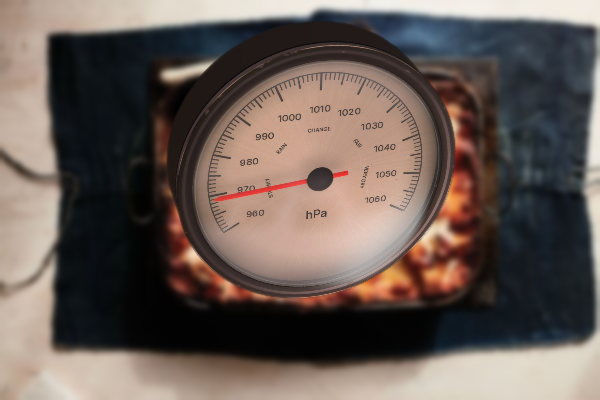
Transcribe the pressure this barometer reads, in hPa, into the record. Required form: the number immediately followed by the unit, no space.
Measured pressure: 970hPa
